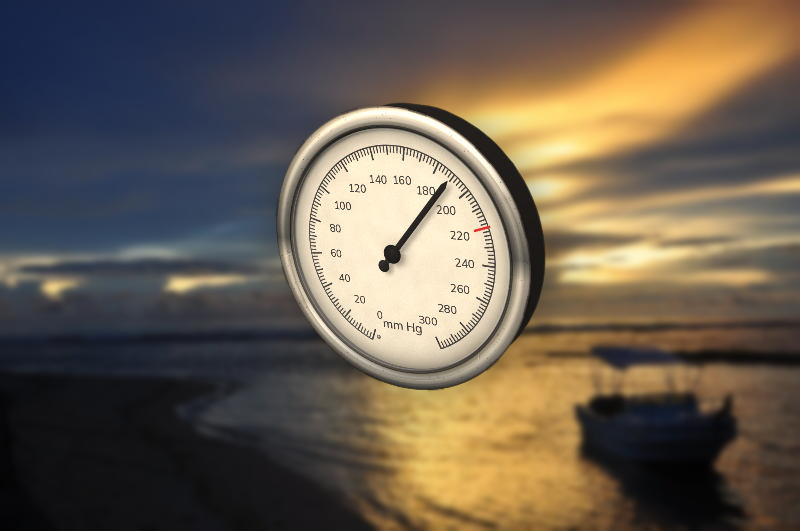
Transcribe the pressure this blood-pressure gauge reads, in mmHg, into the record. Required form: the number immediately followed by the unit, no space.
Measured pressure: 190mmHg
